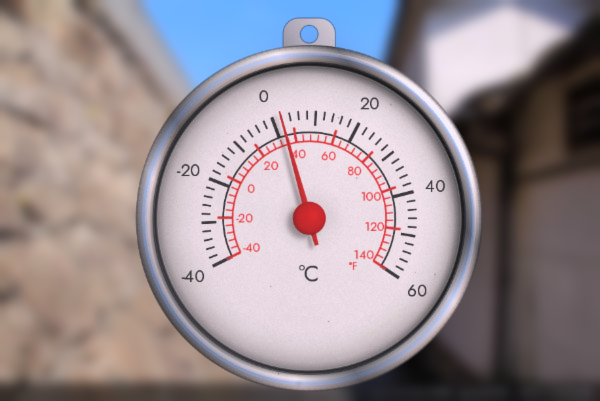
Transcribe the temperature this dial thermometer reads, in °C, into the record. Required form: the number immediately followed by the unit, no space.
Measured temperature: 2°C
